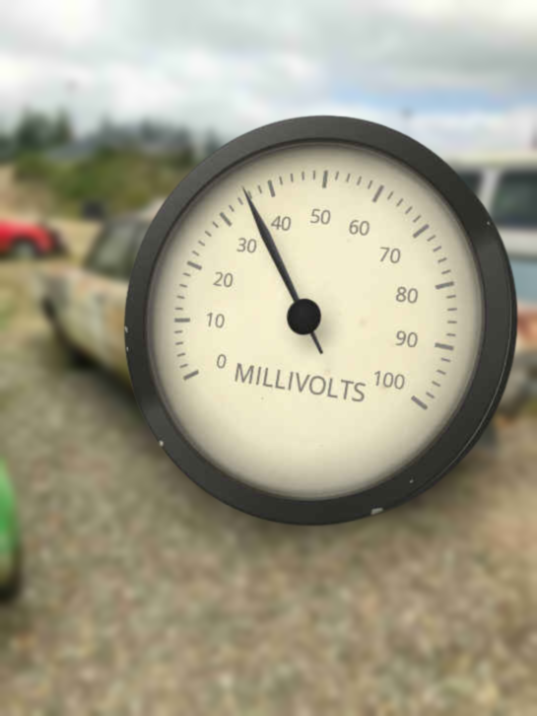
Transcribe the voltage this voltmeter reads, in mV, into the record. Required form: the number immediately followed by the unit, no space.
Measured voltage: 36mV
